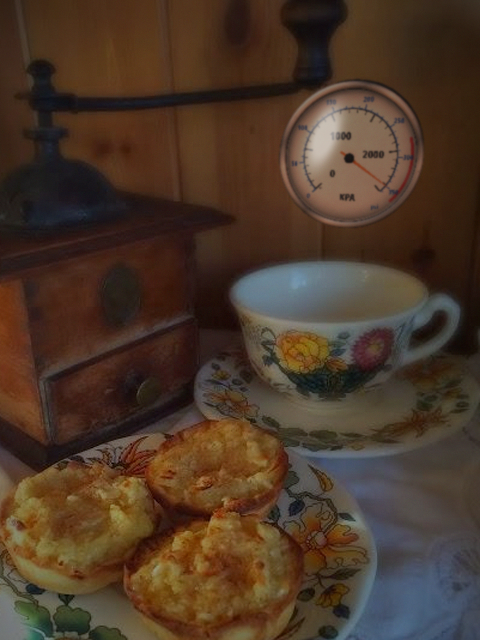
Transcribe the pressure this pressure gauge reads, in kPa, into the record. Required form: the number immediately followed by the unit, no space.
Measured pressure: 2400kPa
